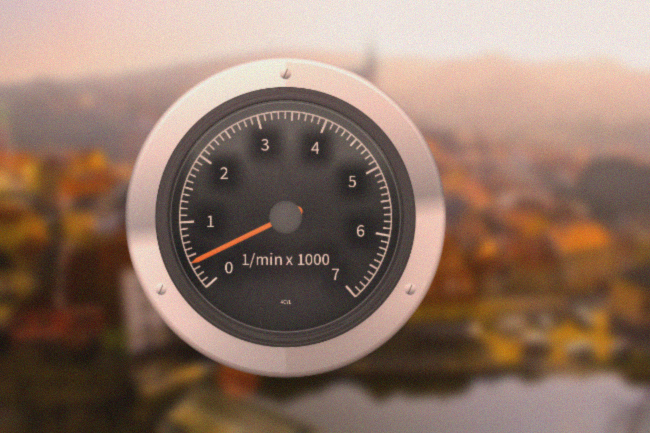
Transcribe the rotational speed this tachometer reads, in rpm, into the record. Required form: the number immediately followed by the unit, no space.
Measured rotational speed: 400rpm
